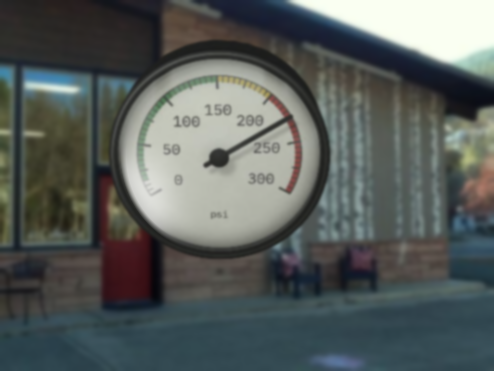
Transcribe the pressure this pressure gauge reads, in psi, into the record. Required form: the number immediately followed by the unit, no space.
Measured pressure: 225psi
